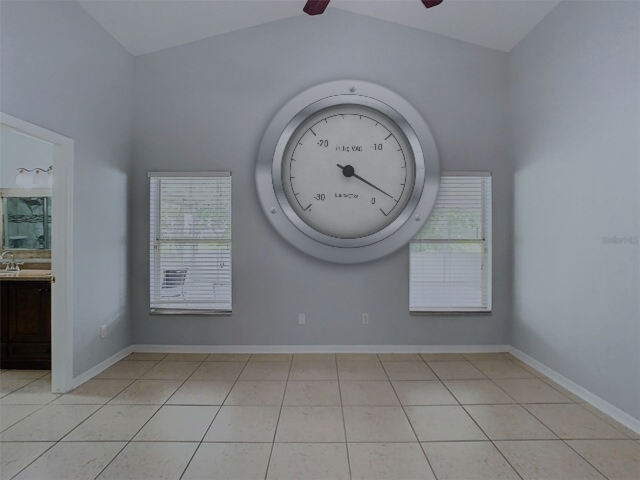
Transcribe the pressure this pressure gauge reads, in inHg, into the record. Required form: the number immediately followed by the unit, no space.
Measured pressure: -2inHg
